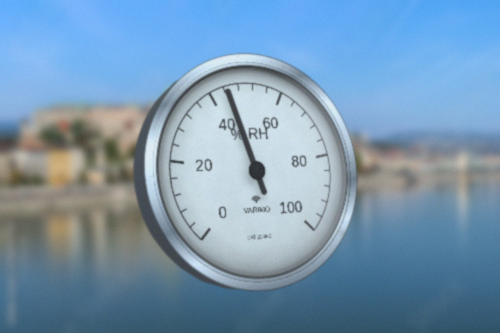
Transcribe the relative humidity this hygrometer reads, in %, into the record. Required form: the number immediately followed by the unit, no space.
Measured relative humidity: 44%
